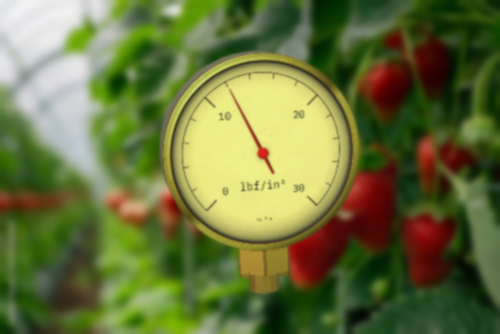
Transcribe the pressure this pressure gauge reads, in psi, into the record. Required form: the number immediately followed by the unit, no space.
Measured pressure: 12psi
